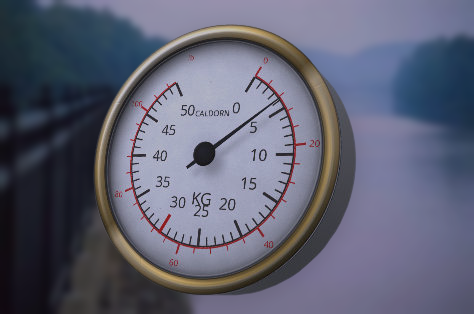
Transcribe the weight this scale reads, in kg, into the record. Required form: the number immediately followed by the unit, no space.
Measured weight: 4kg
